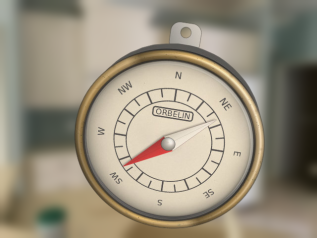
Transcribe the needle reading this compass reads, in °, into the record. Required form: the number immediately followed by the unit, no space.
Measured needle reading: 232.5°
